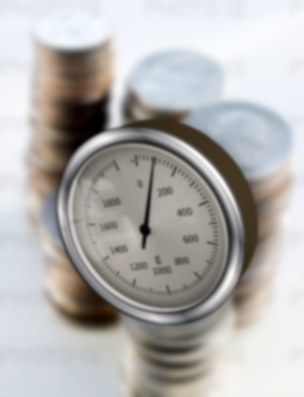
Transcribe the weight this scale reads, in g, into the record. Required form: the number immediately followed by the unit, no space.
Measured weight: 100g
